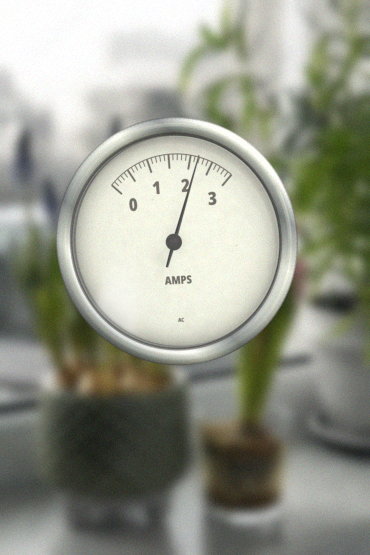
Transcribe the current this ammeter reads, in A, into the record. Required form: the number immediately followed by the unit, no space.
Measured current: 2.2A
